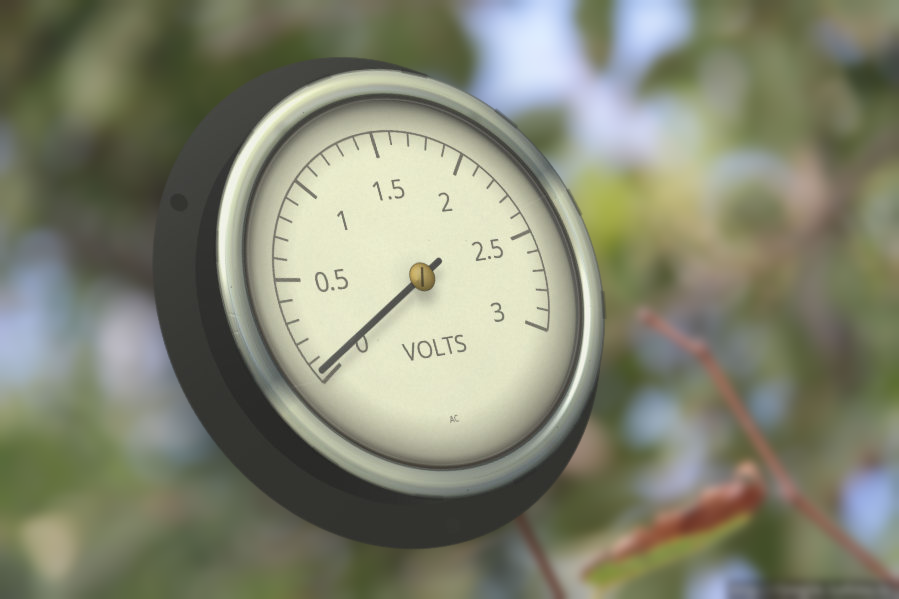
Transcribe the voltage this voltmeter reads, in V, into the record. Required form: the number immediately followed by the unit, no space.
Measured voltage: 0.05V
